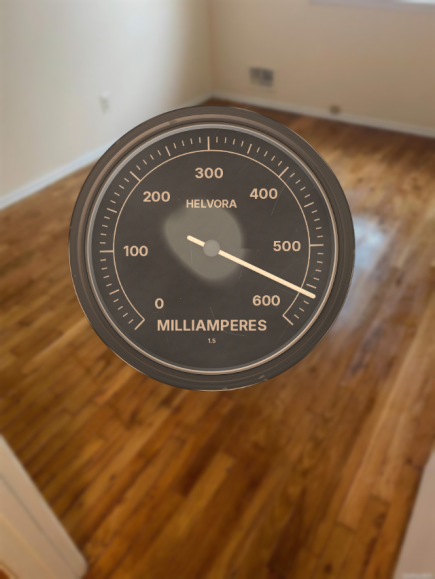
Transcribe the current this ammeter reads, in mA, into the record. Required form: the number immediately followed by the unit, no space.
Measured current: 560mA
